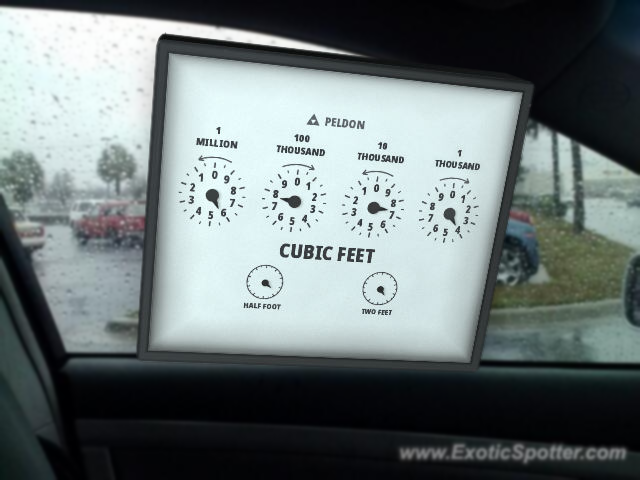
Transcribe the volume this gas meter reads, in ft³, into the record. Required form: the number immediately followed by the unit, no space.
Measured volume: 577400ft³
